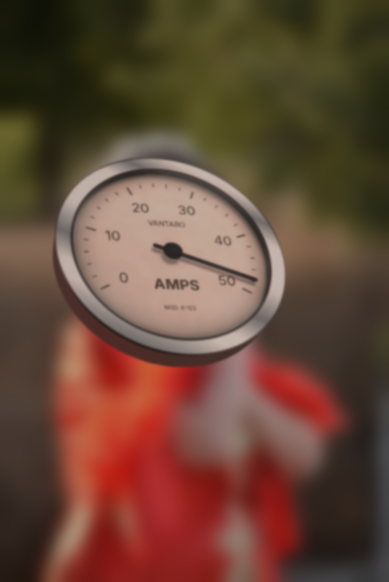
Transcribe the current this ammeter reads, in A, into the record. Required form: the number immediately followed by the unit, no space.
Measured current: 48A
